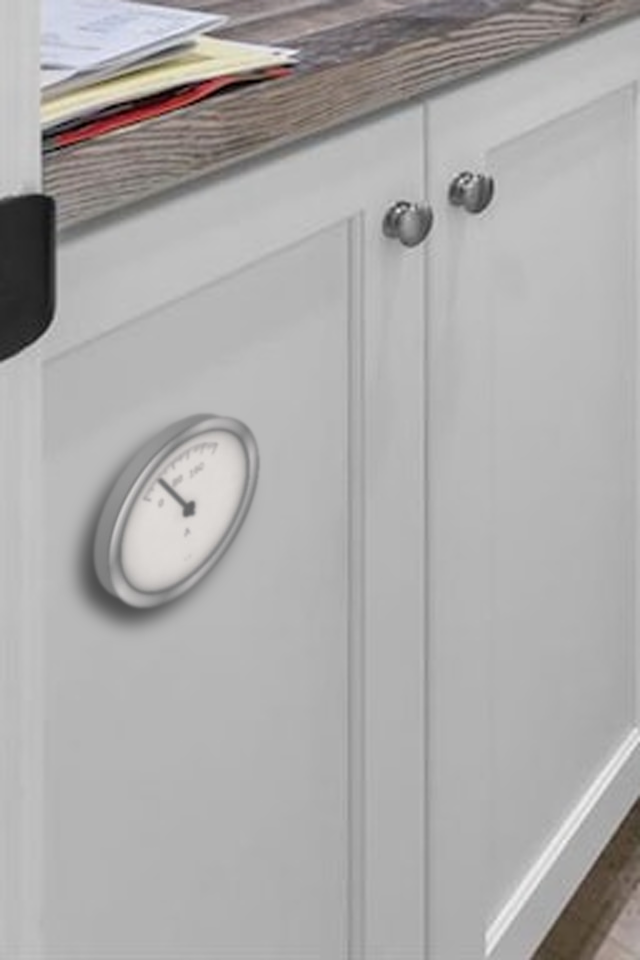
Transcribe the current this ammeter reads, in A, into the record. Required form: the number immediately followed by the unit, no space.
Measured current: 40A
